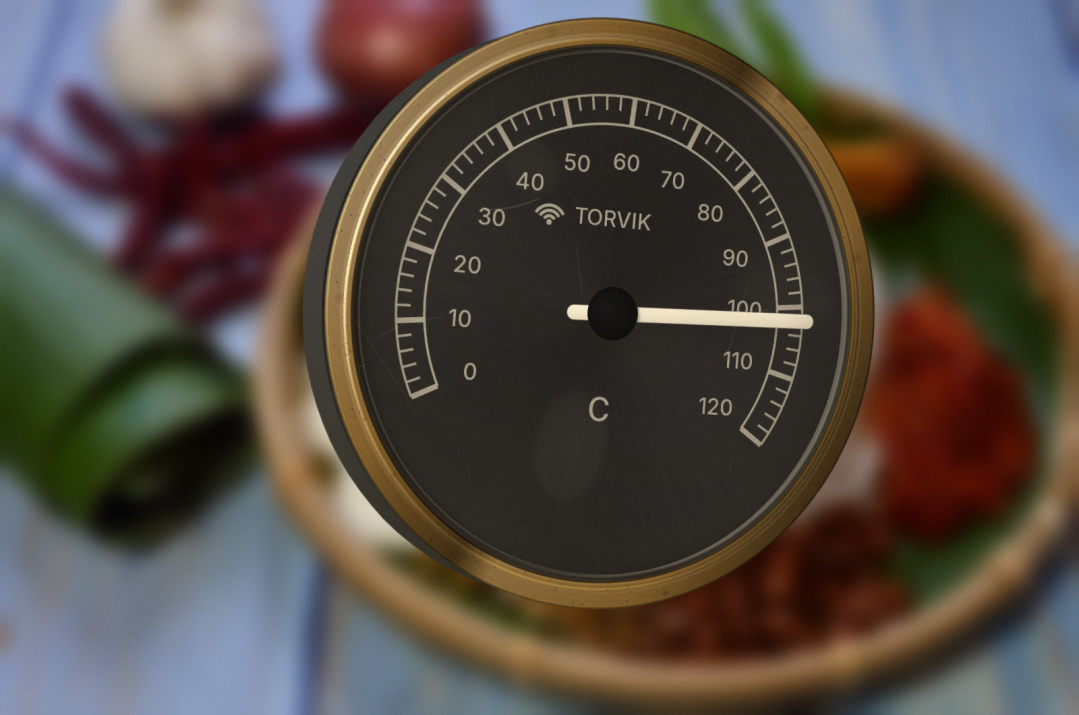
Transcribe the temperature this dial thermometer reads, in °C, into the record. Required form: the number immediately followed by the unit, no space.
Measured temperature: 102°C
